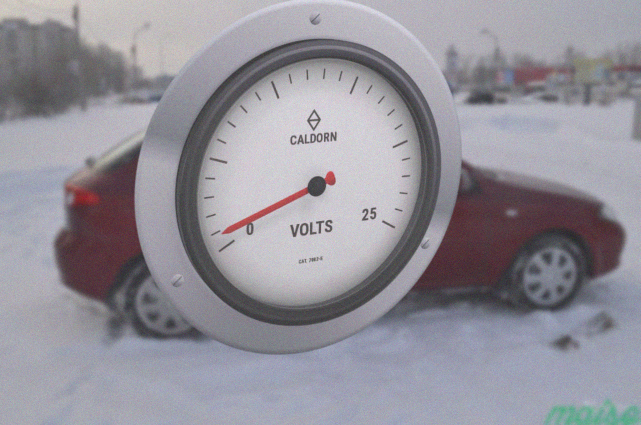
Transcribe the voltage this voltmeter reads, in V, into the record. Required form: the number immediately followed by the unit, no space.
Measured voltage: 1V
